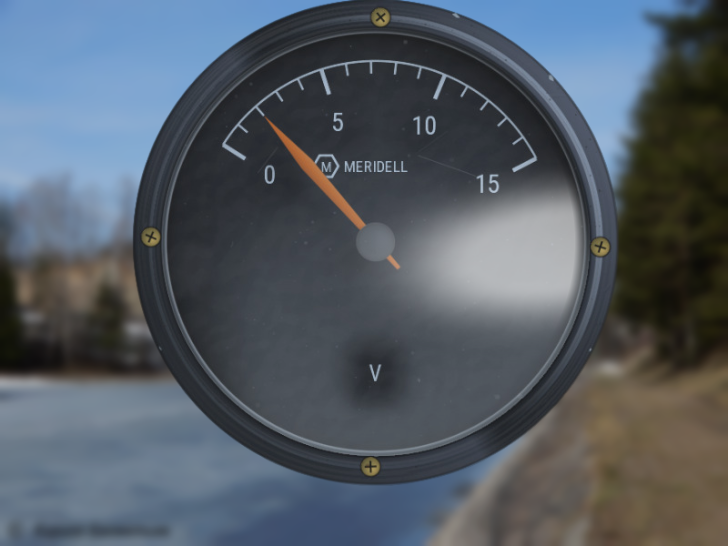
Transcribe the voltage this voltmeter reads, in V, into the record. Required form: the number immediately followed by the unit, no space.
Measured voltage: 2V
